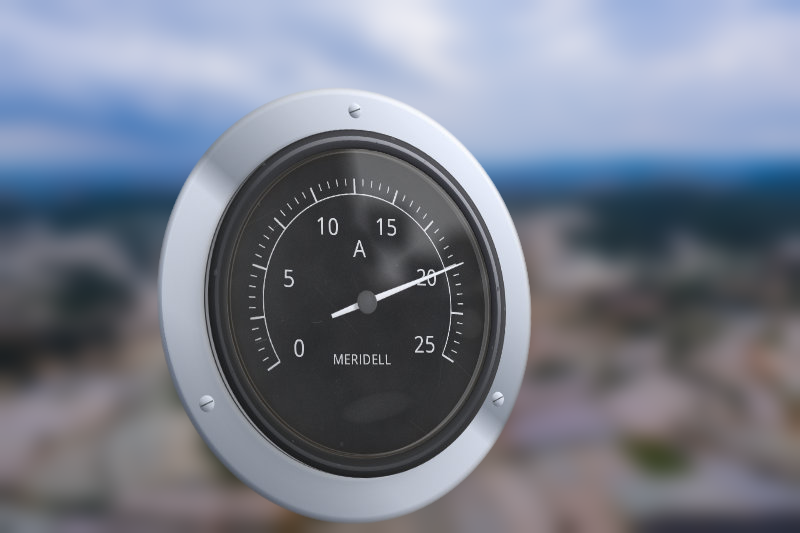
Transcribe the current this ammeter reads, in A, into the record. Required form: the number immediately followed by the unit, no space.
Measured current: 20A
